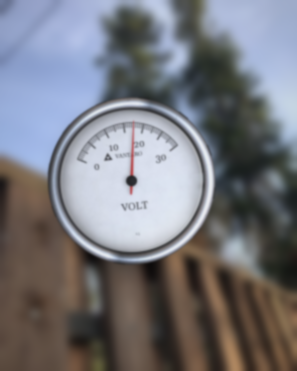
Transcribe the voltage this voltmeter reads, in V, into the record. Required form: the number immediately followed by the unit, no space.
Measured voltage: 17.5V
